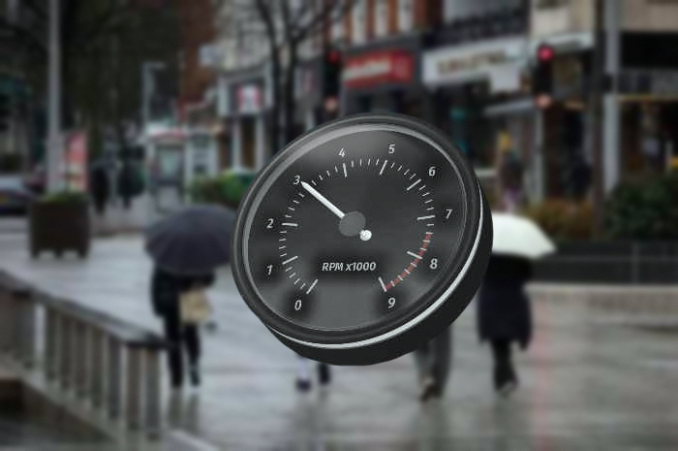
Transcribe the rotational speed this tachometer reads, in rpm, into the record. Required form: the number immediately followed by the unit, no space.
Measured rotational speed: 3000rpm
